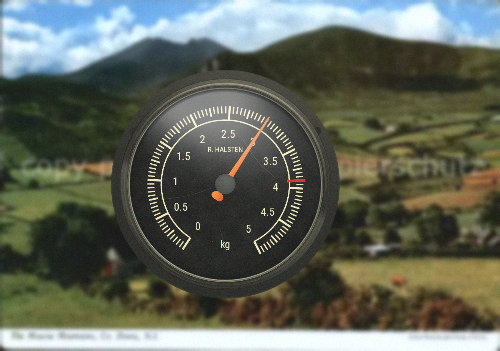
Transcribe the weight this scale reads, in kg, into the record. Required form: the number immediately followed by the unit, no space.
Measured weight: 3kg
